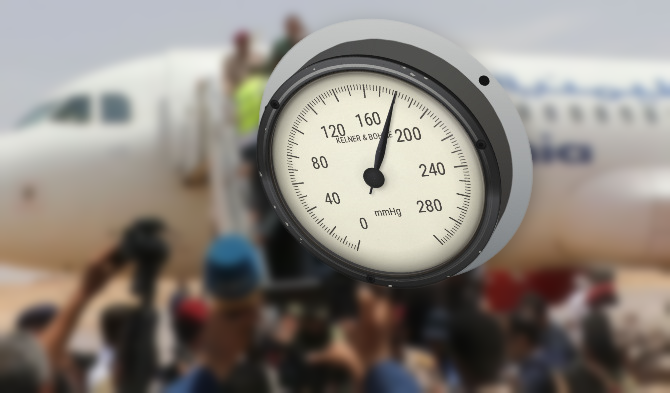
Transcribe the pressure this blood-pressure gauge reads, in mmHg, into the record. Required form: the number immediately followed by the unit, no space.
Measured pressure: 180mmHg
